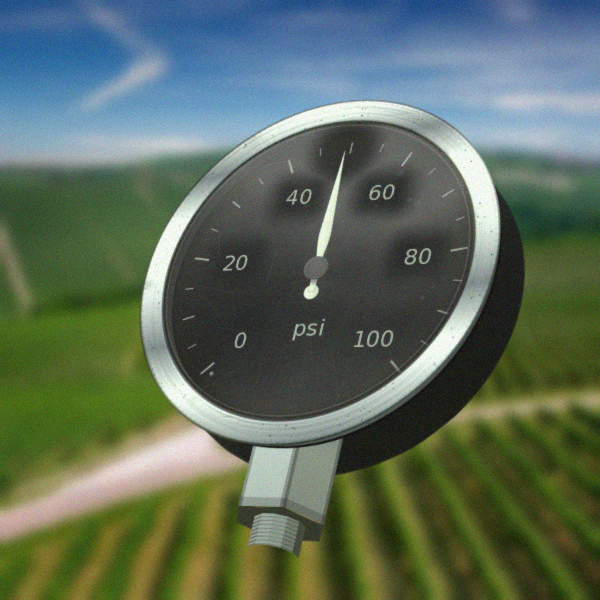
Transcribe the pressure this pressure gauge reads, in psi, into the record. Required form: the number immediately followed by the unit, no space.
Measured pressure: 50psi
